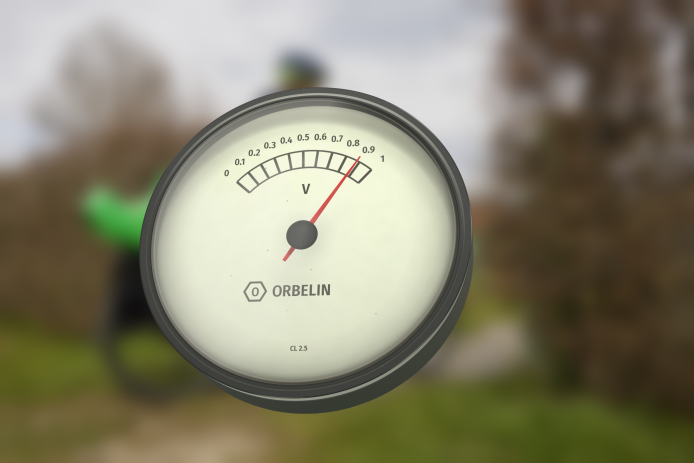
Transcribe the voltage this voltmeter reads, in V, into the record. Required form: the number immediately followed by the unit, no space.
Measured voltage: 0.9V
